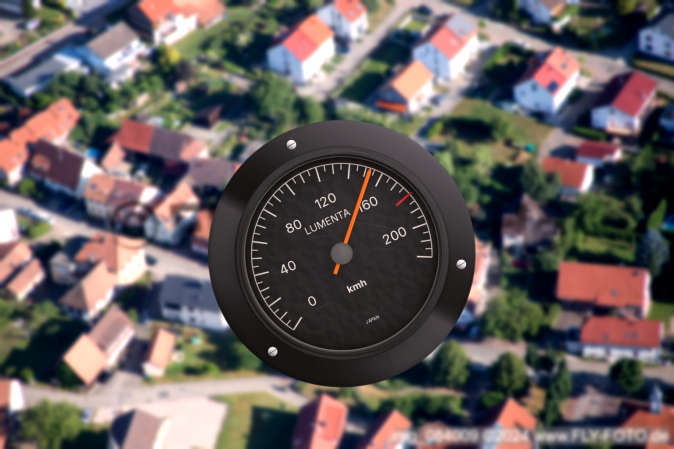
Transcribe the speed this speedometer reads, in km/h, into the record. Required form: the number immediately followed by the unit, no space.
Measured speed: 152.5km/h
